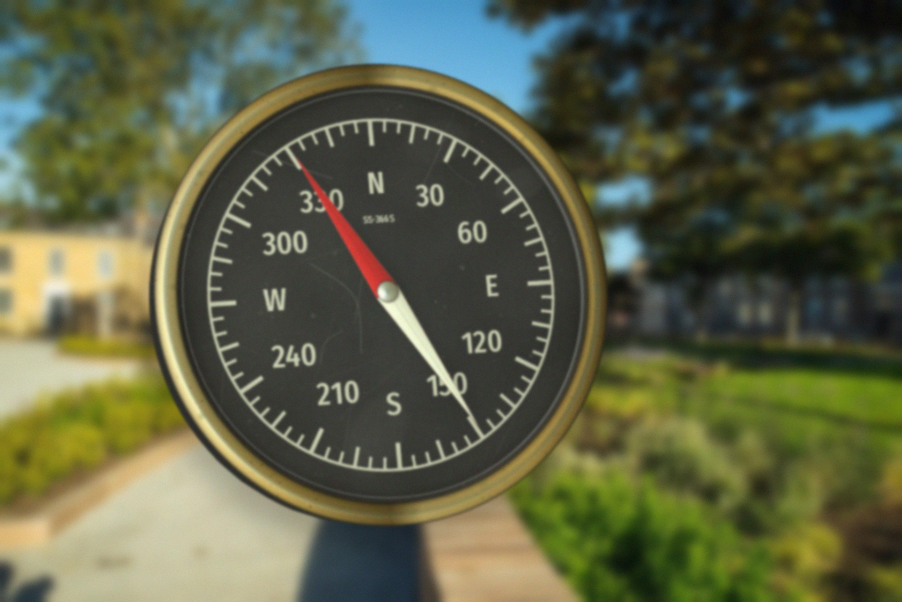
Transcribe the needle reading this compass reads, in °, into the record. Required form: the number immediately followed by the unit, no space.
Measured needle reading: 330°
